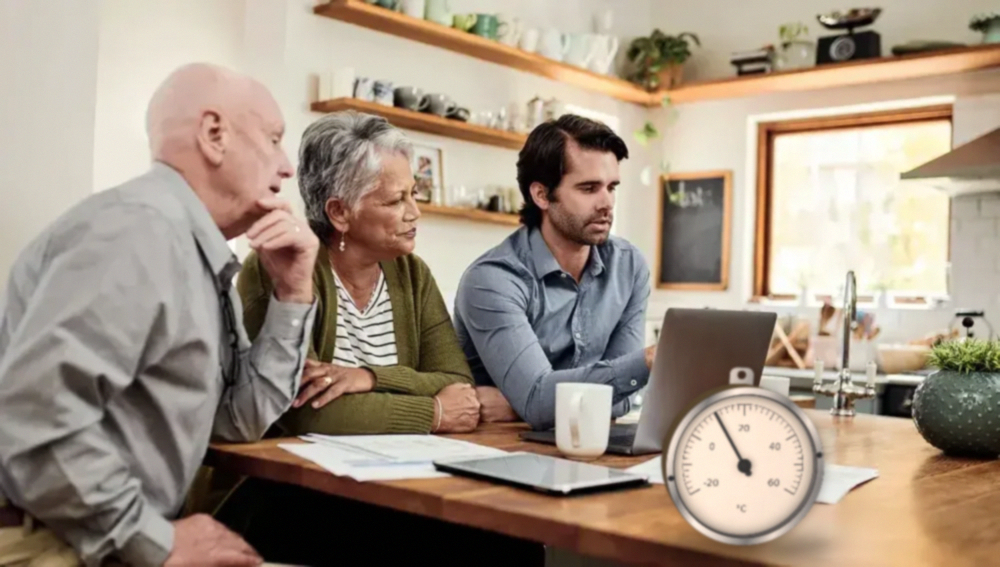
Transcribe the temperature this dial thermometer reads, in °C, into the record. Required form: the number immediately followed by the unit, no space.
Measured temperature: 10°C
